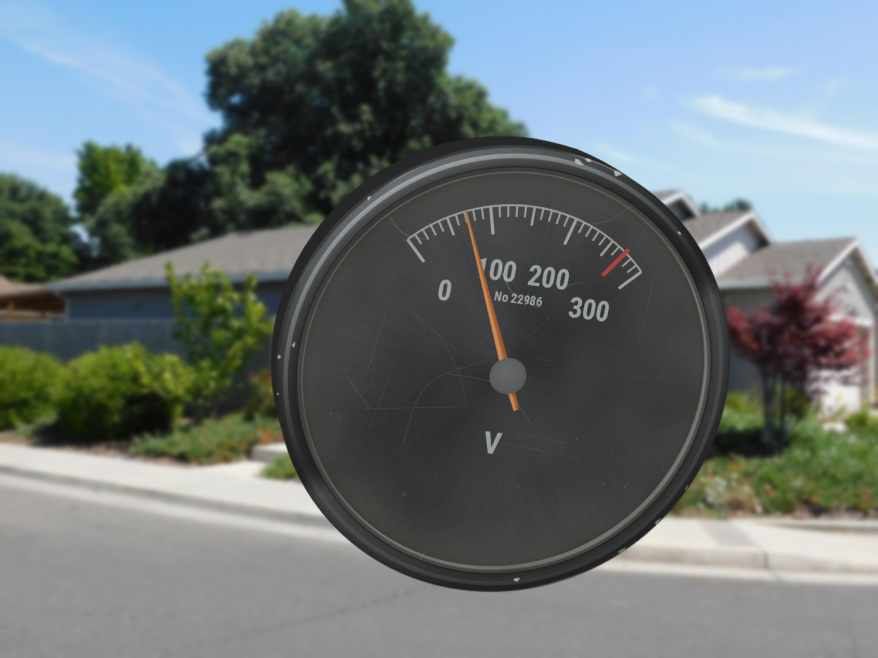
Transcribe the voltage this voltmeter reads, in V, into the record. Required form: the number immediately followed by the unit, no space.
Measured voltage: 70V
